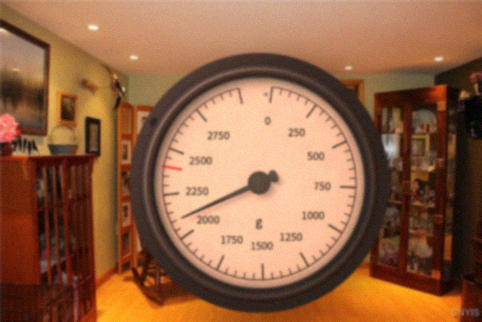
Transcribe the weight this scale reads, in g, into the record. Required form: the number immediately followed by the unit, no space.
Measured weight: 2100g
